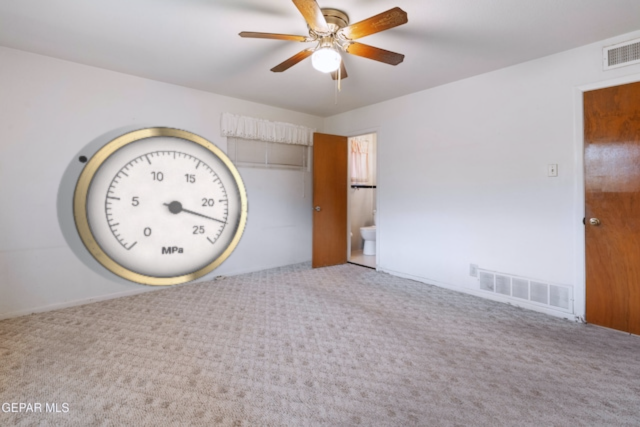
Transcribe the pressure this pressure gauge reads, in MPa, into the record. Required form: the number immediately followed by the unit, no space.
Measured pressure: 22.5MPa
